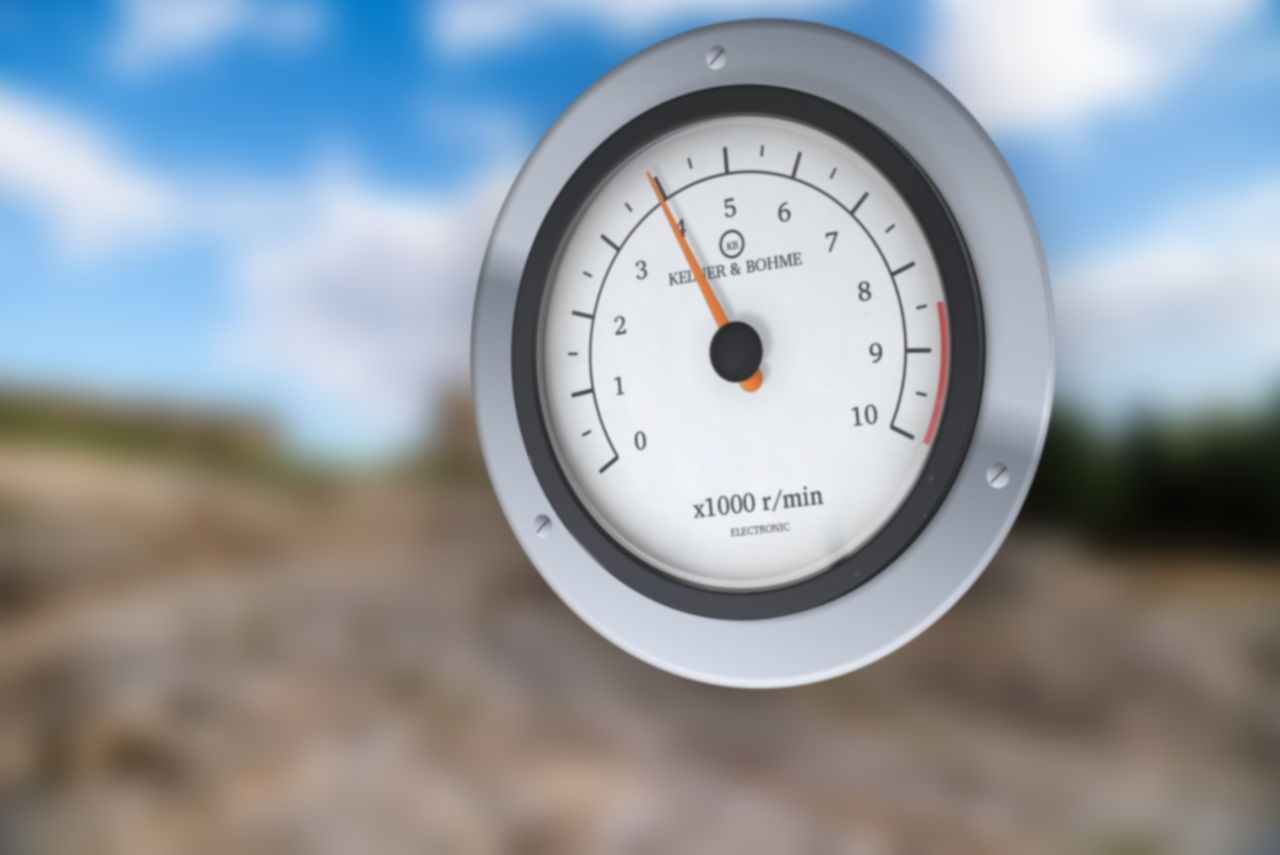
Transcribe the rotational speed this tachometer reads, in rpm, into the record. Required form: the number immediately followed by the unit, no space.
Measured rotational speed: 4000rpm
